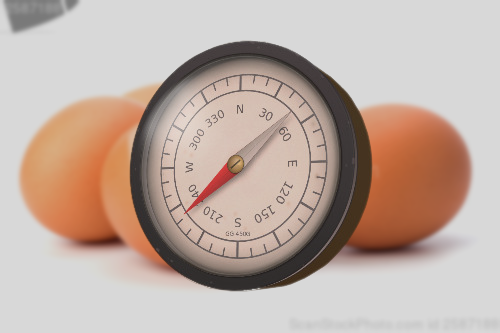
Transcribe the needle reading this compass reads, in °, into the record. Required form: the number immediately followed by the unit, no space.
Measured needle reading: 230°
